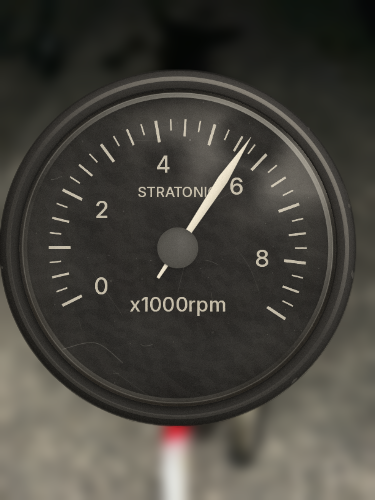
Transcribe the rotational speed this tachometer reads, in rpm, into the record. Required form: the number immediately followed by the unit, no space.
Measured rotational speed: 5625rpm
